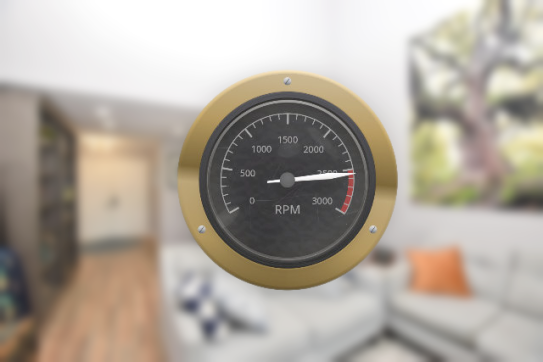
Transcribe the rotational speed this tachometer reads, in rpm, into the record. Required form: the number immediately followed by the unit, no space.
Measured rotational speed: 2550rpm
